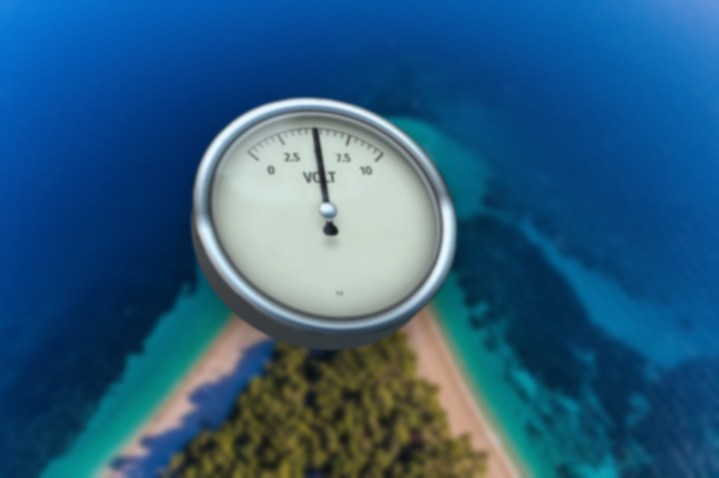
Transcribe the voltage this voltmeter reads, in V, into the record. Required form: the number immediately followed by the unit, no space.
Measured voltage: 5V
